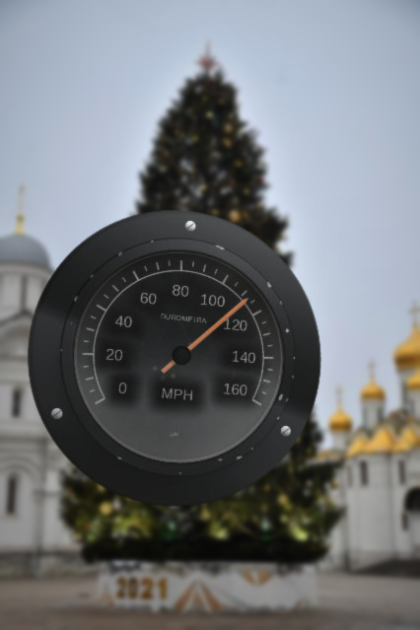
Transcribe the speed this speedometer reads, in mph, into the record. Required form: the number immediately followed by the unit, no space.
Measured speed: 112.5mph
